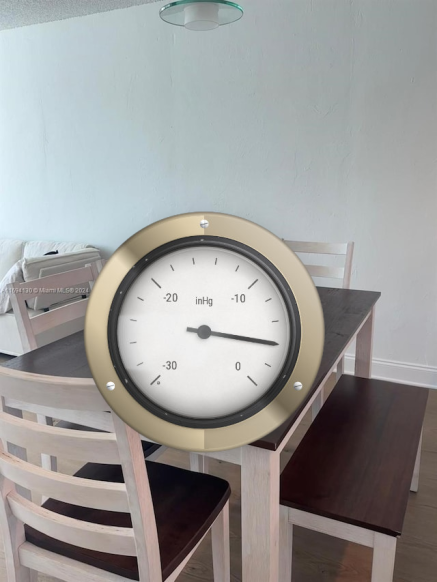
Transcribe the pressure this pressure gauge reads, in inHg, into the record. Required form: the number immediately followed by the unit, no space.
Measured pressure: -4inHg
